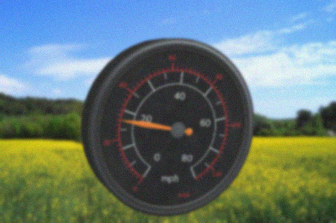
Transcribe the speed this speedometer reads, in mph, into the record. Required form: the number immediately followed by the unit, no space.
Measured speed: 17.5mph
